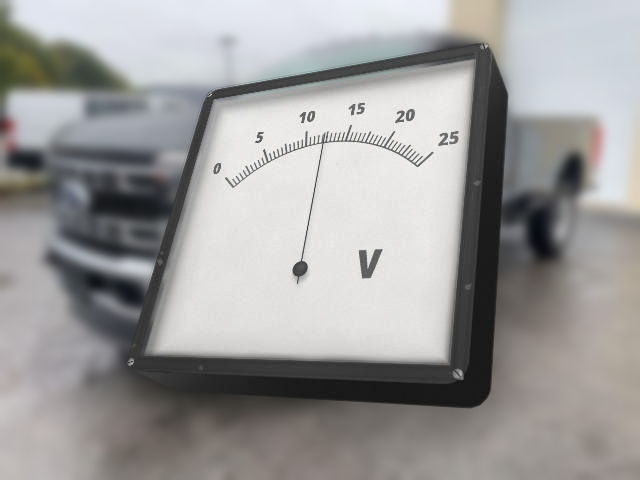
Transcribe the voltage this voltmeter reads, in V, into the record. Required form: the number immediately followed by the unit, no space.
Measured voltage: 12.5V
